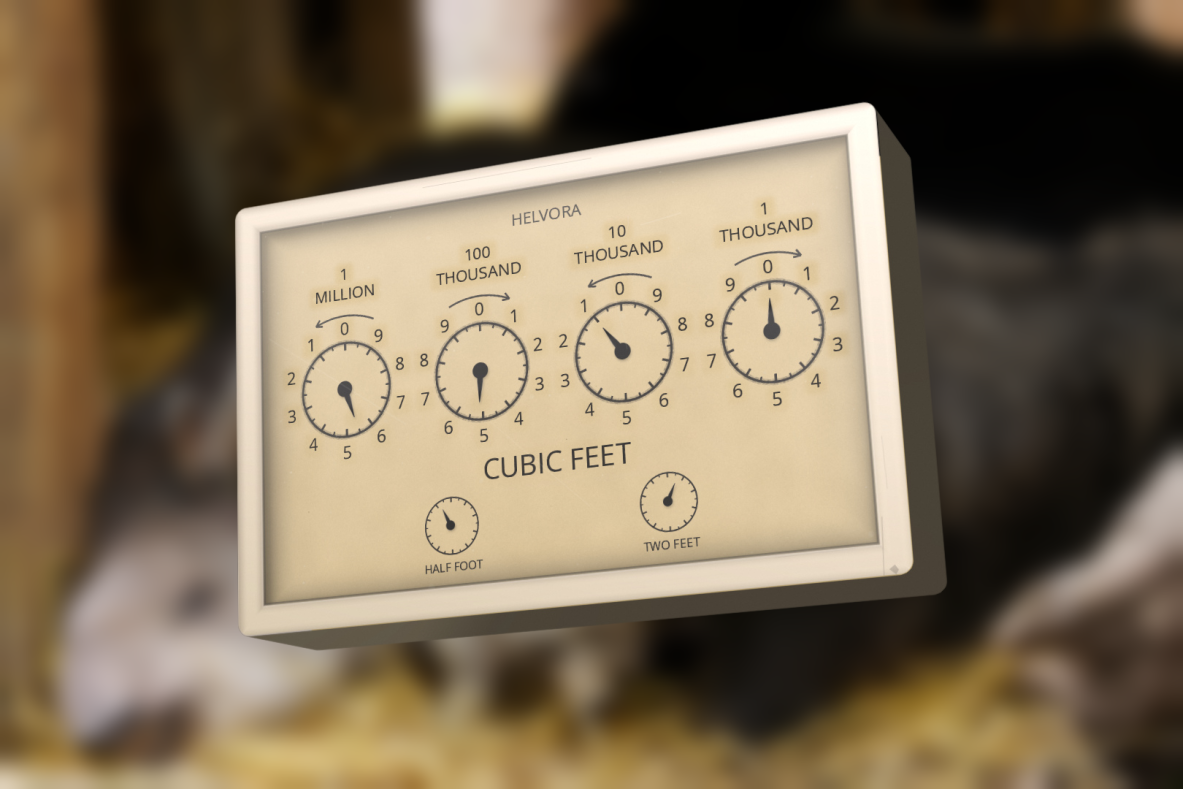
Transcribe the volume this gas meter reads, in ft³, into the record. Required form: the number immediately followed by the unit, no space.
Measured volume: 551000ft³
